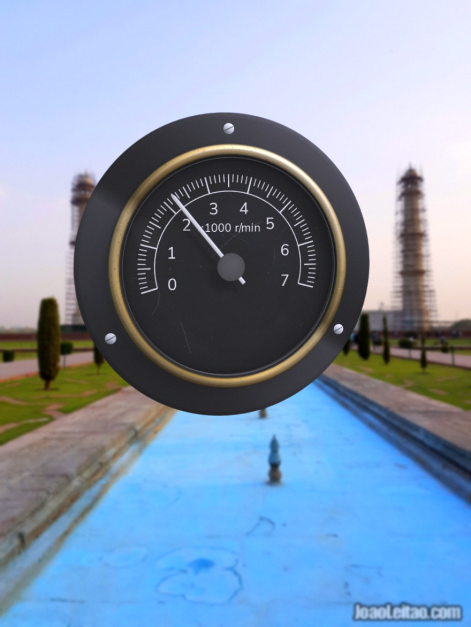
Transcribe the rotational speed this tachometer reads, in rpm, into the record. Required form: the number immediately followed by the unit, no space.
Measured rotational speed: 2200rpm
